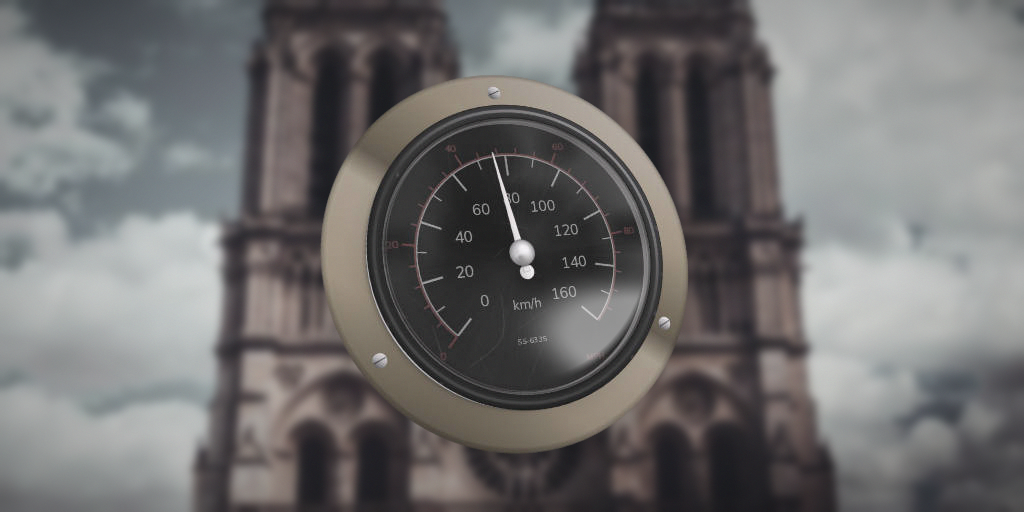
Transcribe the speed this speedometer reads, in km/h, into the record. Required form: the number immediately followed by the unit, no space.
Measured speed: 75km/h
